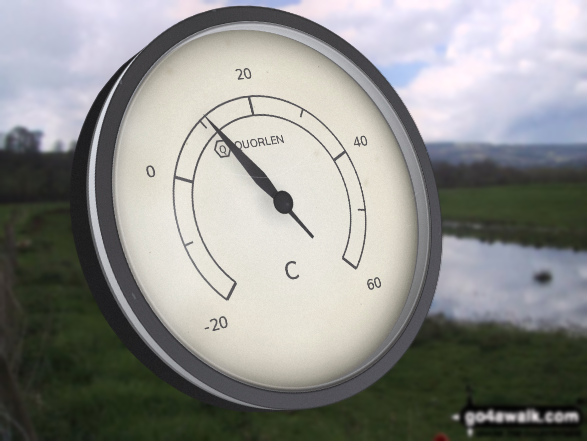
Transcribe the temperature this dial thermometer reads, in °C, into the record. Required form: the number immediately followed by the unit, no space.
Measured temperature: 10°C
